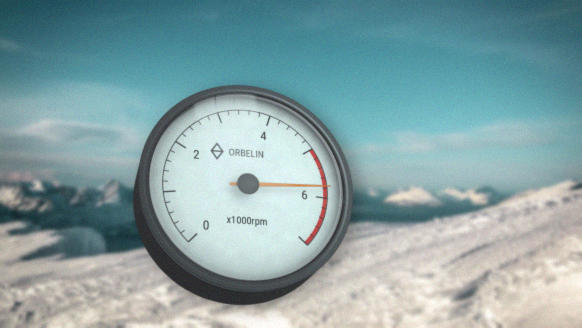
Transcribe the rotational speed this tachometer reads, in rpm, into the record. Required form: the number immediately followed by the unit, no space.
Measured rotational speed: 5800rpm
